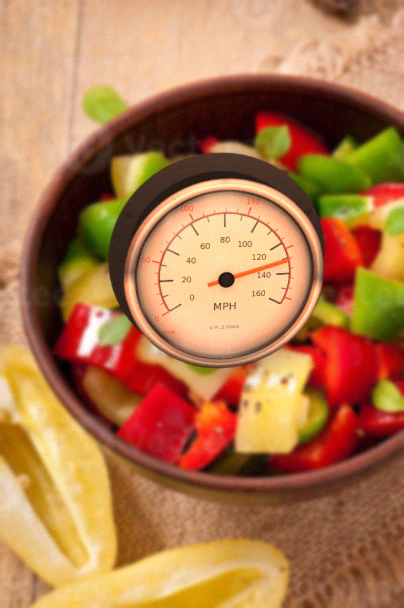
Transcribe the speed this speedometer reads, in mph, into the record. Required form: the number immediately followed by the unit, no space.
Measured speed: 130mph
